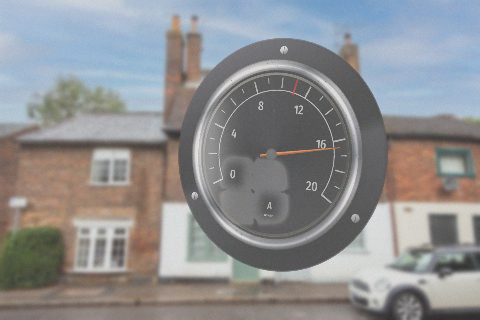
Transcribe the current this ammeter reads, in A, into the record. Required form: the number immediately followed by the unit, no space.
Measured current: 16.5A
